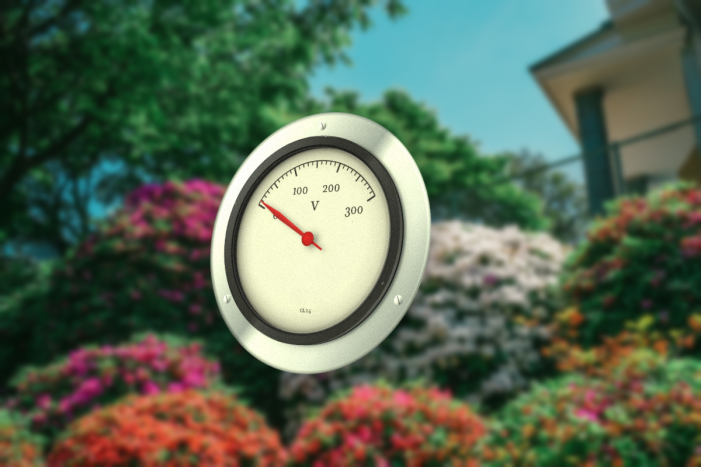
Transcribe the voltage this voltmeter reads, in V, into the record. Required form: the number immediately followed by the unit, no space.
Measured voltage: 10V
